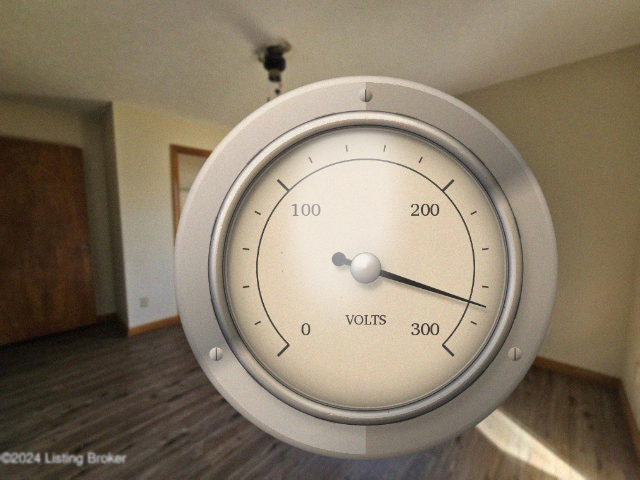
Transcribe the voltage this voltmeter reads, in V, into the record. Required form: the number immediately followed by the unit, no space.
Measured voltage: 270V
